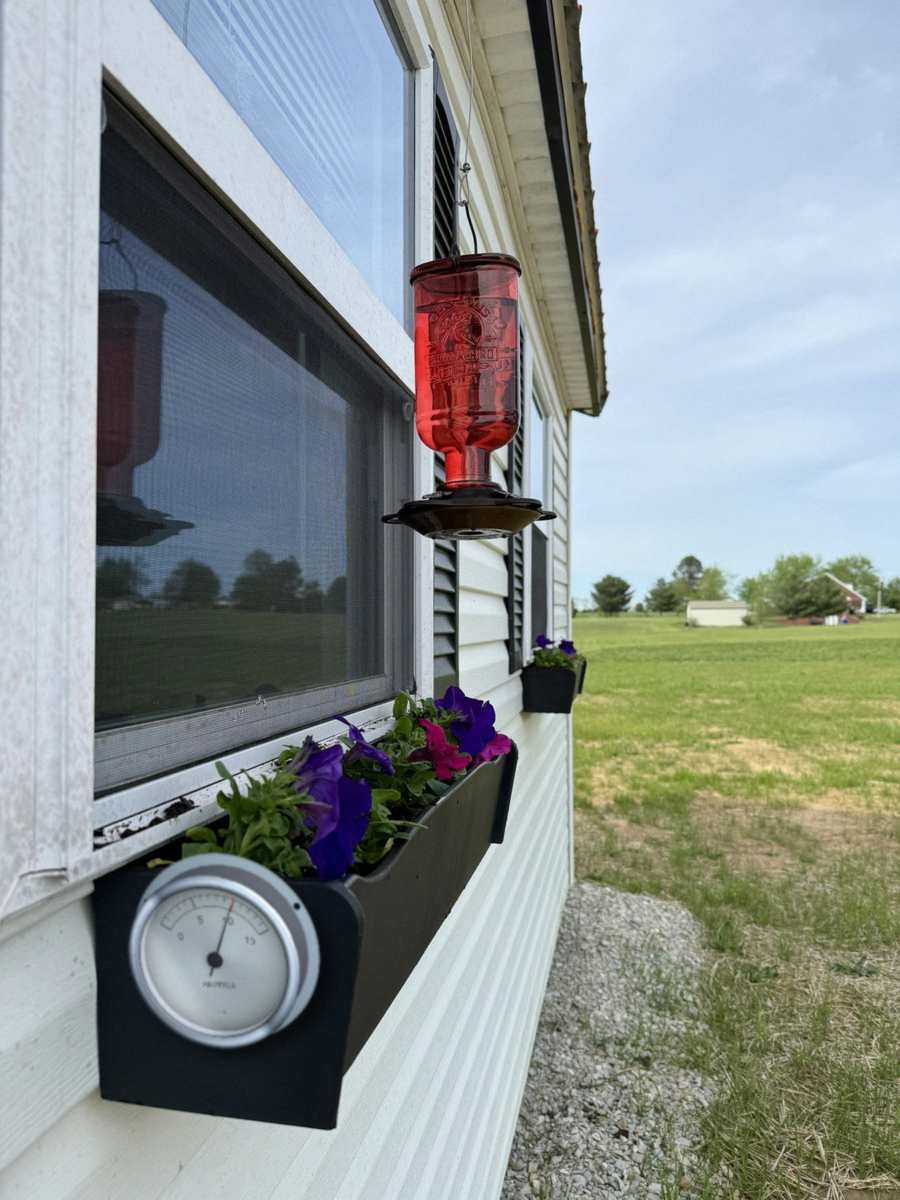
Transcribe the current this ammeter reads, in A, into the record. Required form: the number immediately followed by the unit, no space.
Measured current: 10A
